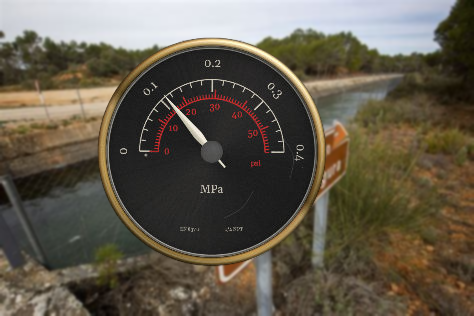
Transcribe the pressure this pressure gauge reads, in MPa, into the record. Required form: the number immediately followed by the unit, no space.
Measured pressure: 0.11MPa
